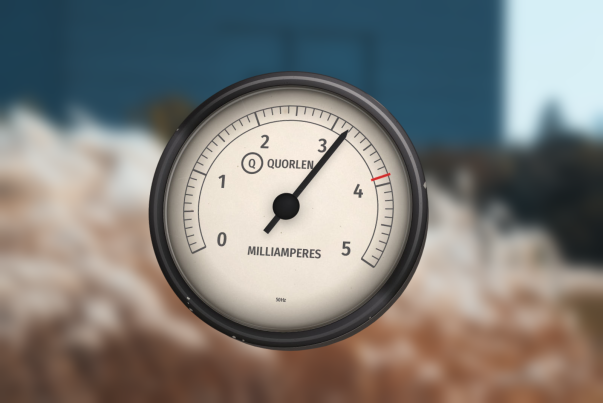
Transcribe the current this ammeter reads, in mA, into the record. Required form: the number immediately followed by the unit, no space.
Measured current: 3.2mA
